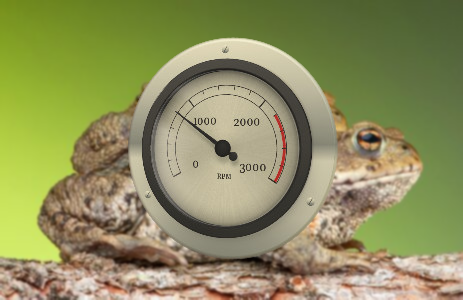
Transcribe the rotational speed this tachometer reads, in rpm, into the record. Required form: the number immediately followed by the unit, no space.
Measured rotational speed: 800rpm
